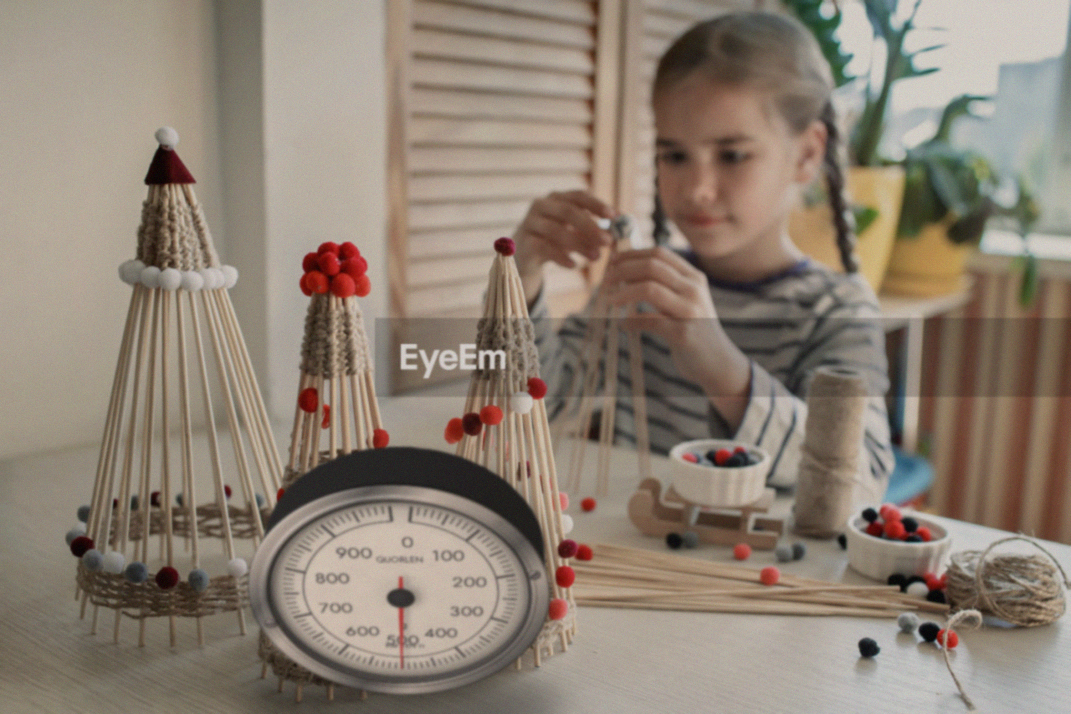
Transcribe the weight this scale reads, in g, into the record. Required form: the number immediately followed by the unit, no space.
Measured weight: 500g
